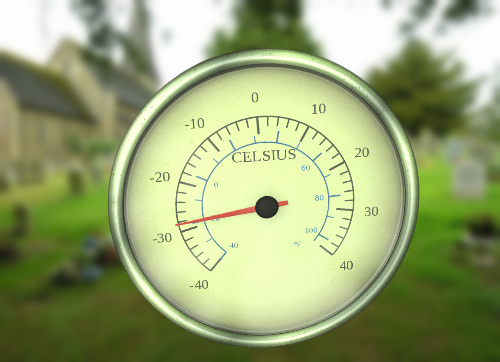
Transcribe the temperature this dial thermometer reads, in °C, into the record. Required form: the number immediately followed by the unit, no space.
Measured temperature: -28°C
